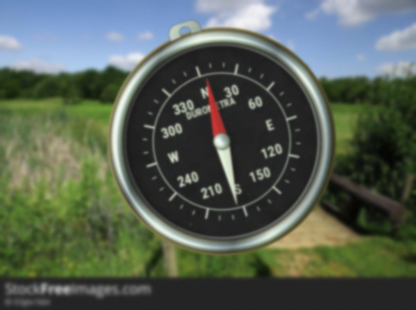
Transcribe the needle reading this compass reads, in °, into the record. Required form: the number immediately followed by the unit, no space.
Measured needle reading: 5°
